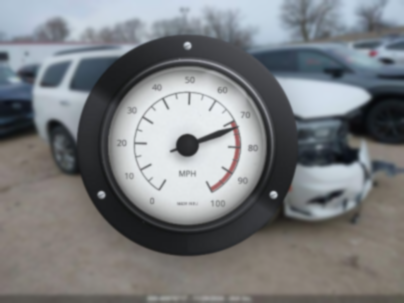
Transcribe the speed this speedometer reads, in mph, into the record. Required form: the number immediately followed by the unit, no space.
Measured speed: 72.5mph
